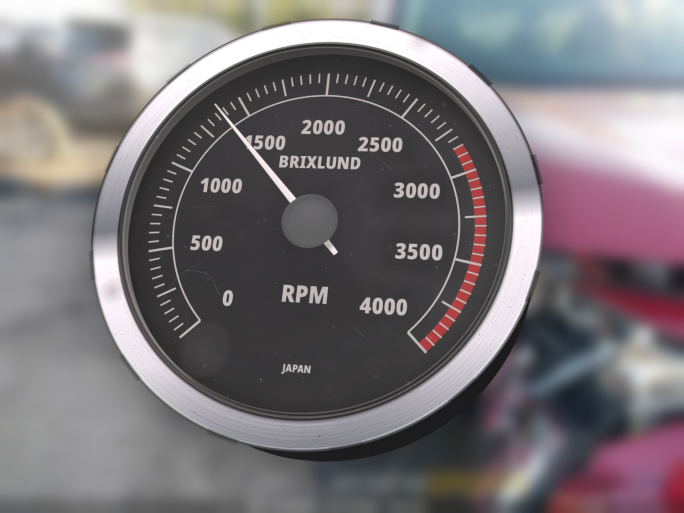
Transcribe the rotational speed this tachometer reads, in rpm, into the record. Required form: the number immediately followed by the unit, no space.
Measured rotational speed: 1375rpm
